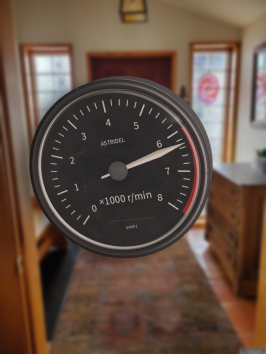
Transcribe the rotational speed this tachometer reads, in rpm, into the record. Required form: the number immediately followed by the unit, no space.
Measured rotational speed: 6300rpm
